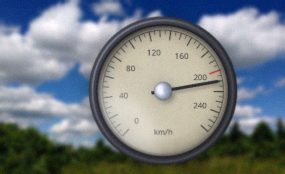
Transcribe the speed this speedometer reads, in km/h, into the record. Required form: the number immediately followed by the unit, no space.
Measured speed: 210km/h
